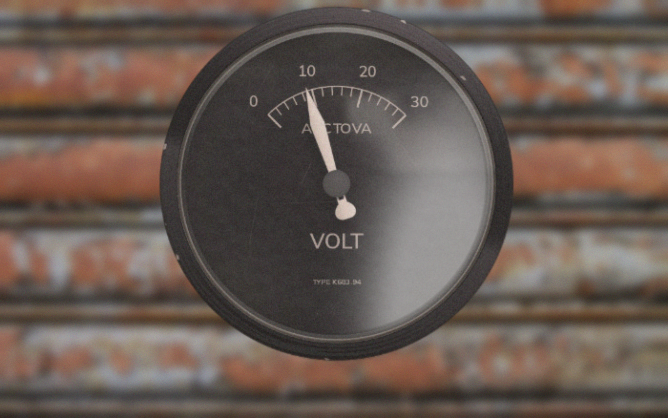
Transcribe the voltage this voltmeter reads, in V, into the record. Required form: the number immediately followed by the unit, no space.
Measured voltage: 9V
